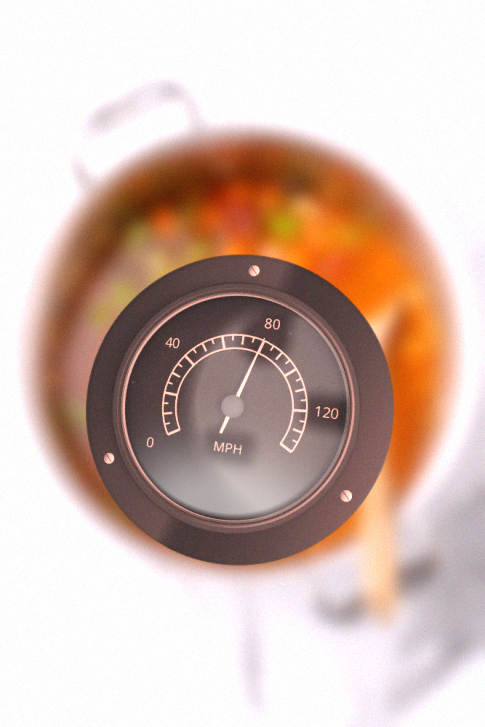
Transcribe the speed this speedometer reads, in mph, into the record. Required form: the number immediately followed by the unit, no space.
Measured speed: 80mph
